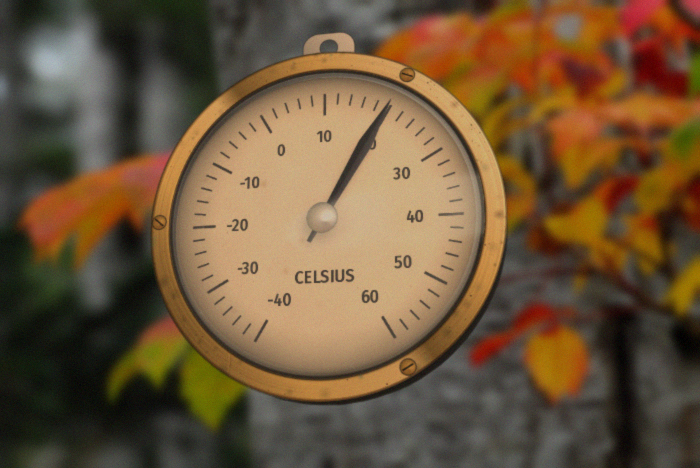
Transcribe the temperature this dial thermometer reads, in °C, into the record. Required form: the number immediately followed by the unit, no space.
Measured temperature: 20°C
